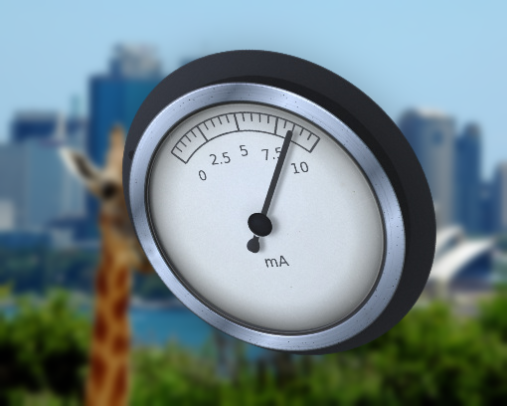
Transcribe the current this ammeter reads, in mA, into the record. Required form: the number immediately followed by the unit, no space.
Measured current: 8.5mA
